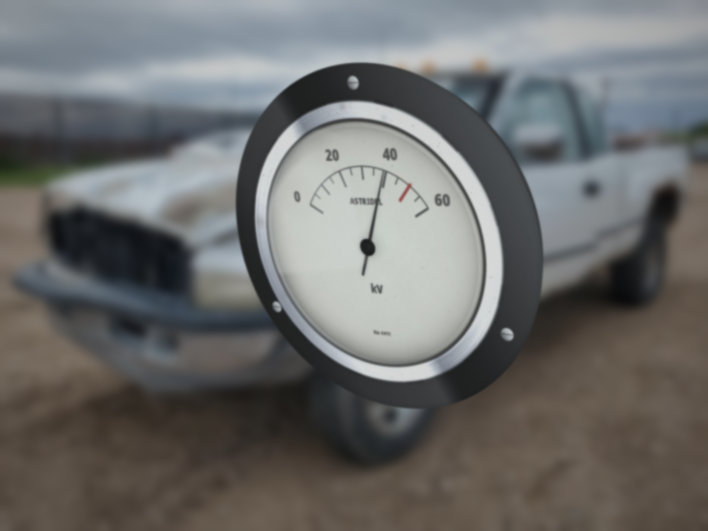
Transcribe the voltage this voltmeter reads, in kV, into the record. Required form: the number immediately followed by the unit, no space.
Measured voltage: 40kV
